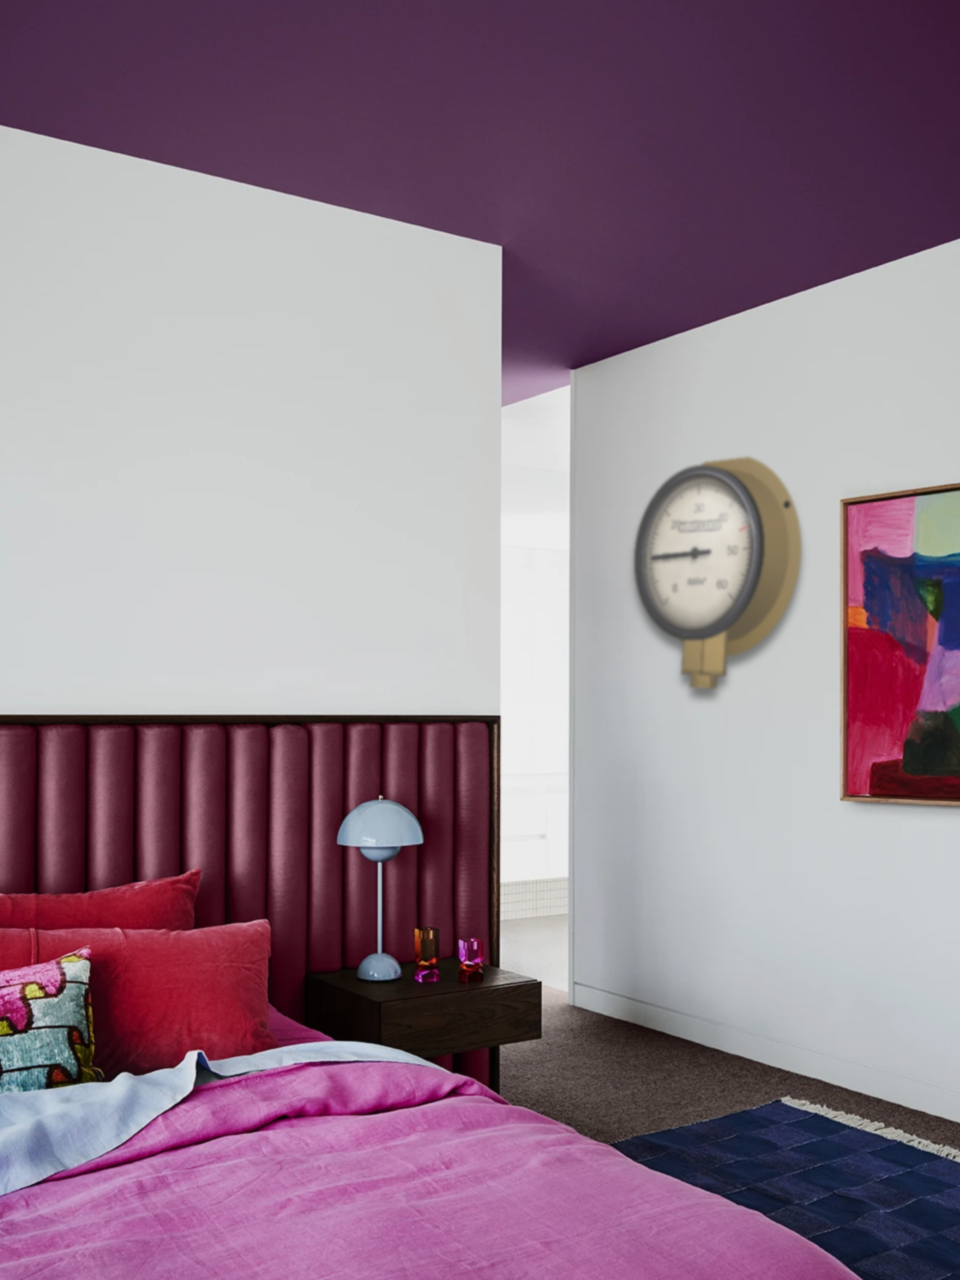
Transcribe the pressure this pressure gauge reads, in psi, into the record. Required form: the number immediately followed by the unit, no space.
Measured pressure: 10psi
